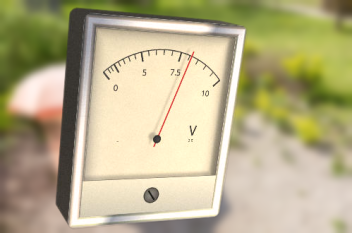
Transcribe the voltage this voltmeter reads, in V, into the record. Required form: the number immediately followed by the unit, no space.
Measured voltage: 8V
